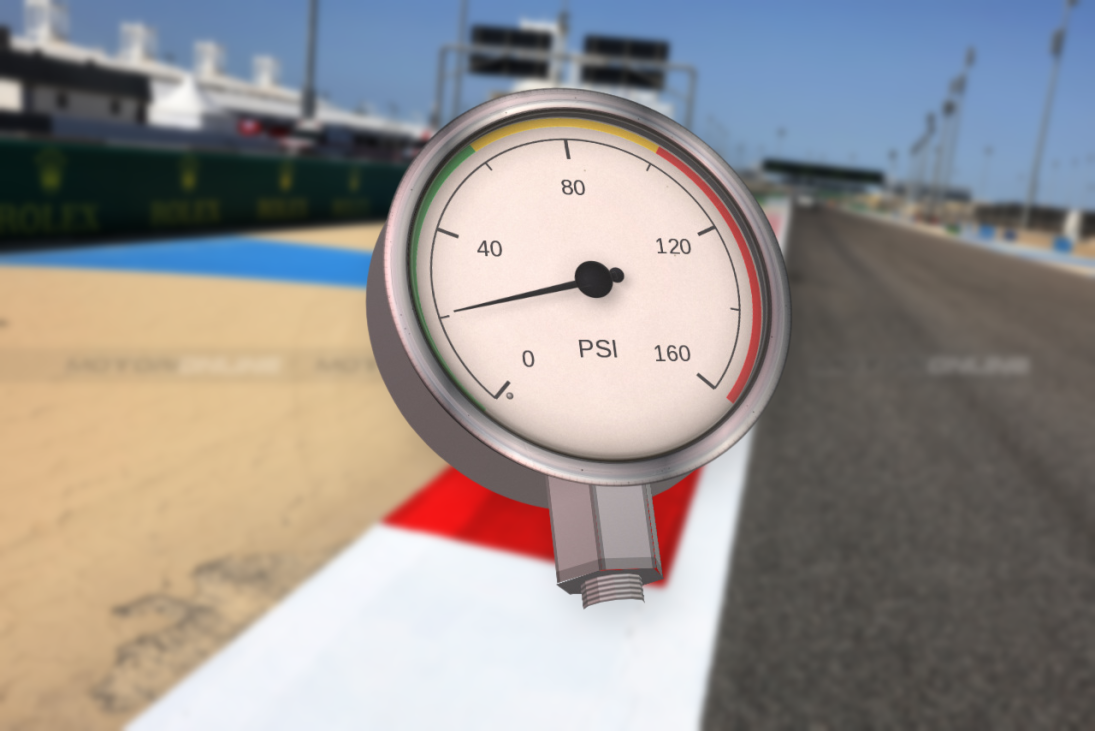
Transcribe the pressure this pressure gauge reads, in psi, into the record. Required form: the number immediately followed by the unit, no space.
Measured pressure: 20psi
